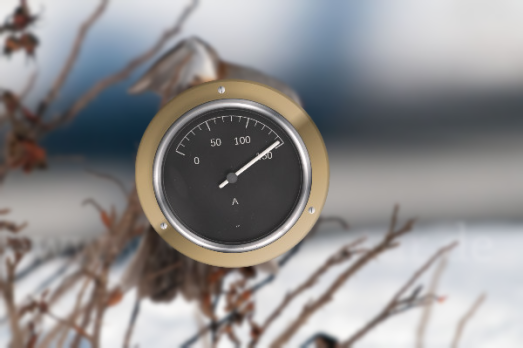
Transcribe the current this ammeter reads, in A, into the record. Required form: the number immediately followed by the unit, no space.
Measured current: 145A
